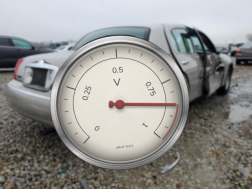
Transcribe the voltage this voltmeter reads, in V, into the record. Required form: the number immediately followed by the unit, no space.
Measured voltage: 0.85V
